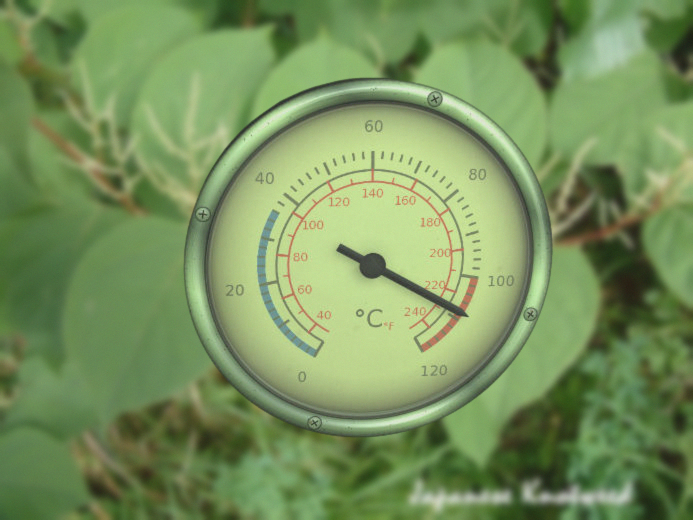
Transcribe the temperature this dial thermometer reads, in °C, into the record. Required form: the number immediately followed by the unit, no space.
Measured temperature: 108°C
